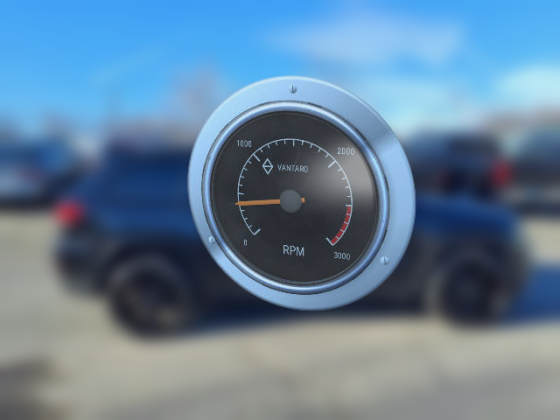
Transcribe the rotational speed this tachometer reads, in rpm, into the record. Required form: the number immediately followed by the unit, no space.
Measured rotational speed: 400rpm
